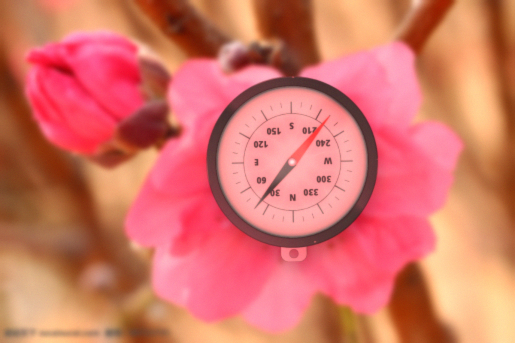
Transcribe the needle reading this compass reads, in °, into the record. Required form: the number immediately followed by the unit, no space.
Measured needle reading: 220°
